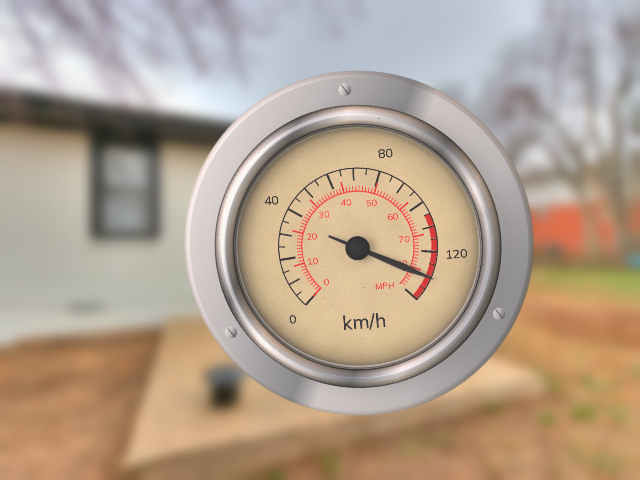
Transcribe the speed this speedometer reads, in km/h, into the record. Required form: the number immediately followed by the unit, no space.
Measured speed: 130km/h
